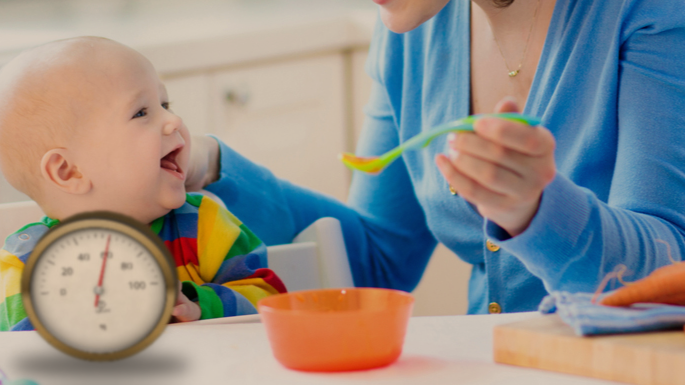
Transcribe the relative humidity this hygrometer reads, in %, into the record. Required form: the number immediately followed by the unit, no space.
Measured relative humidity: 60%
